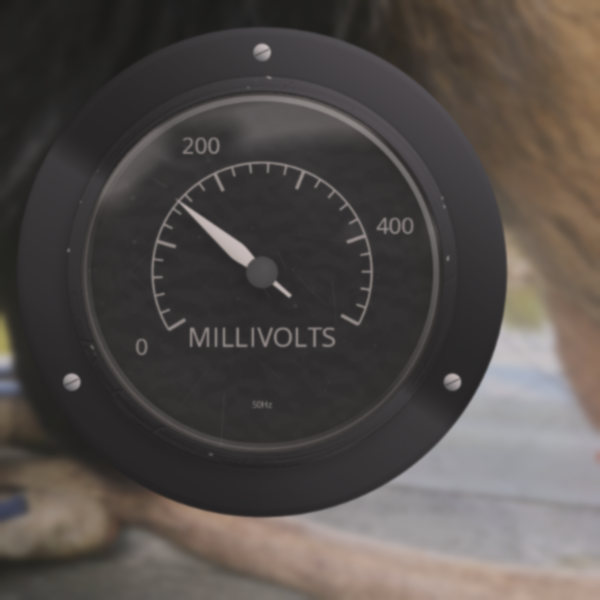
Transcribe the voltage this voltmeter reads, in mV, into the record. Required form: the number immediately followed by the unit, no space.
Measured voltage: 150mV
